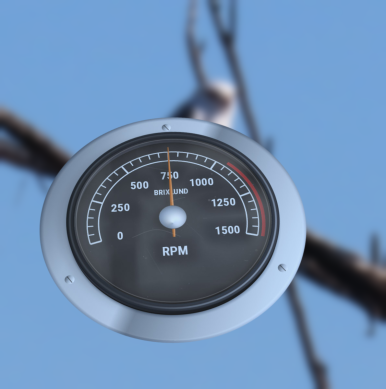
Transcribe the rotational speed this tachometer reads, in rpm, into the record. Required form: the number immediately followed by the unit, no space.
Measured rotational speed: 750rpm
